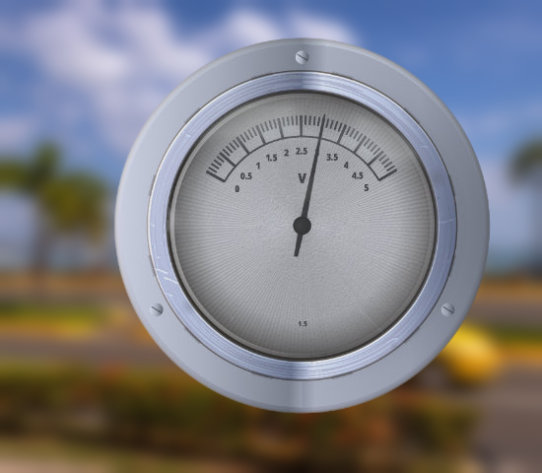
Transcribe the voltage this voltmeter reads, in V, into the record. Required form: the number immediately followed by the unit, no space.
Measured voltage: 3V
